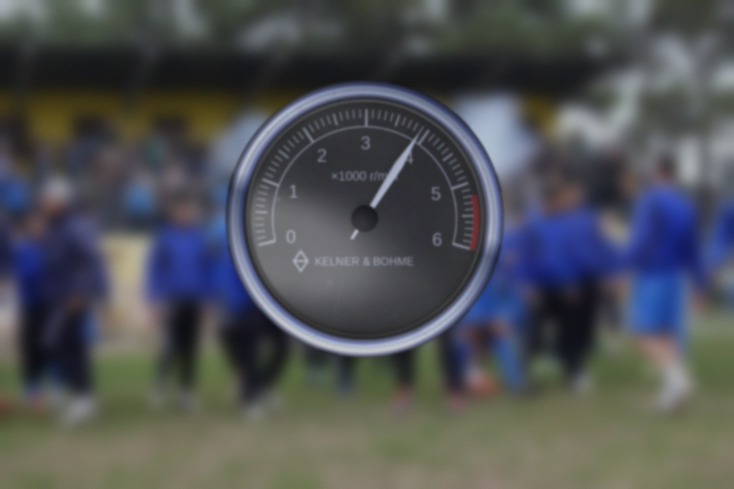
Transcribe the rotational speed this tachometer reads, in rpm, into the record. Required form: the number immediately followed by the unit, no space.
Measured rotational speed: 3900rpm
